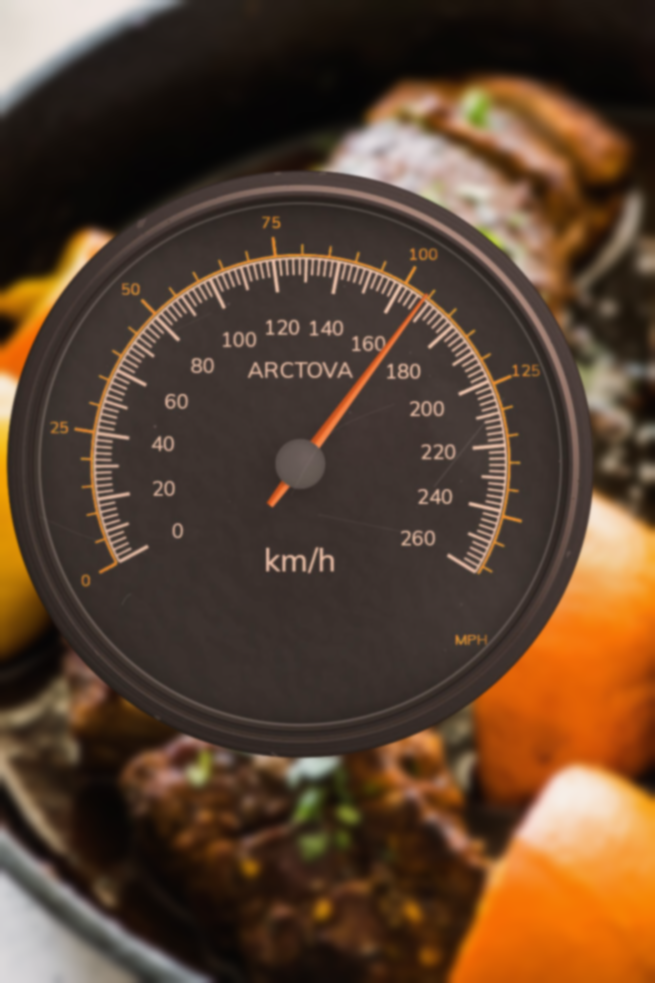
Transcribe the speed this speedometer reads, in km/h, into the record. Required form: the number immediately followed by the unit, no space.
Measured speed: 168km/h
